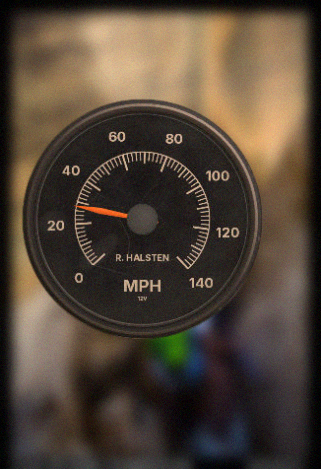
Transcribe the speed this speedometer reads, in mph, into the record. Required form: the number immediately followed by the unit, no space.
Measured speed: 28mph
